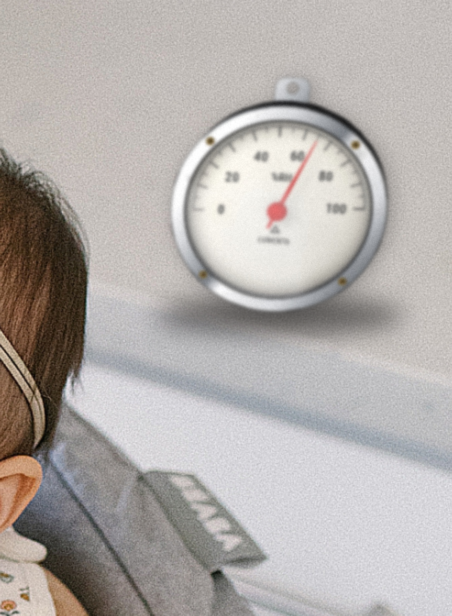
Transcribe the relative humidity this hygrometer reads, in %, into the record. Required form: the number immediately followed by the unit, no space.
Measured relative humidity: 65%
